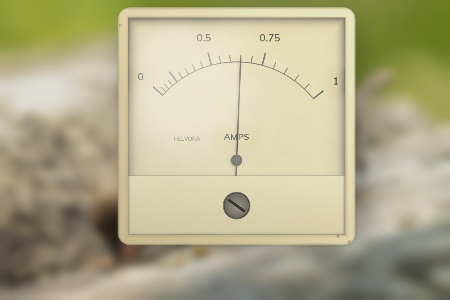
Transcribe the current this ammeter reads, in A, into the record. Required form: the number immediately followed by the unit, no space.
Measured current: 0.65A
